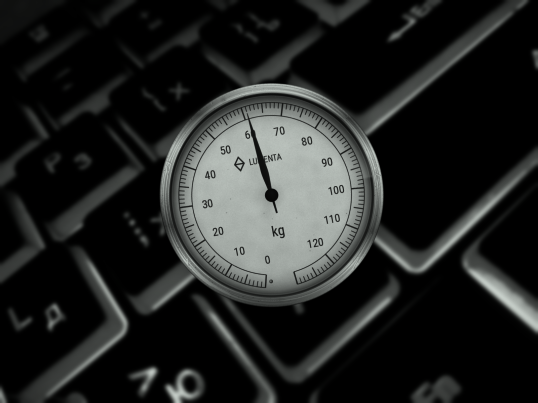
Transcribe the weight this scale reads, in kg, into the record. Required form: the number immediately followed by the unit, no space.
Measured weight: 61kg
